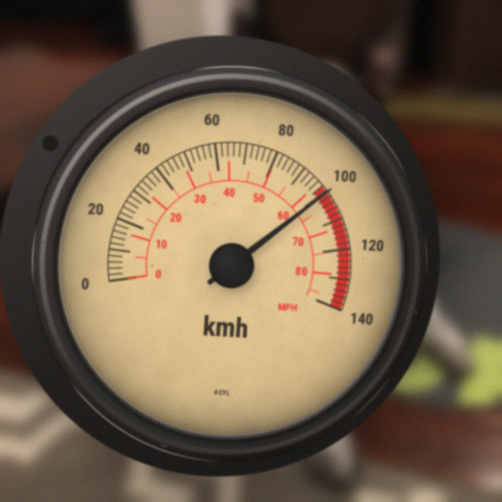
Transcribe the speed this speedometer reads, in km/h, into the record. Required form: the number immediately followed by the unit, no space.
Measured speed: 100km/h
